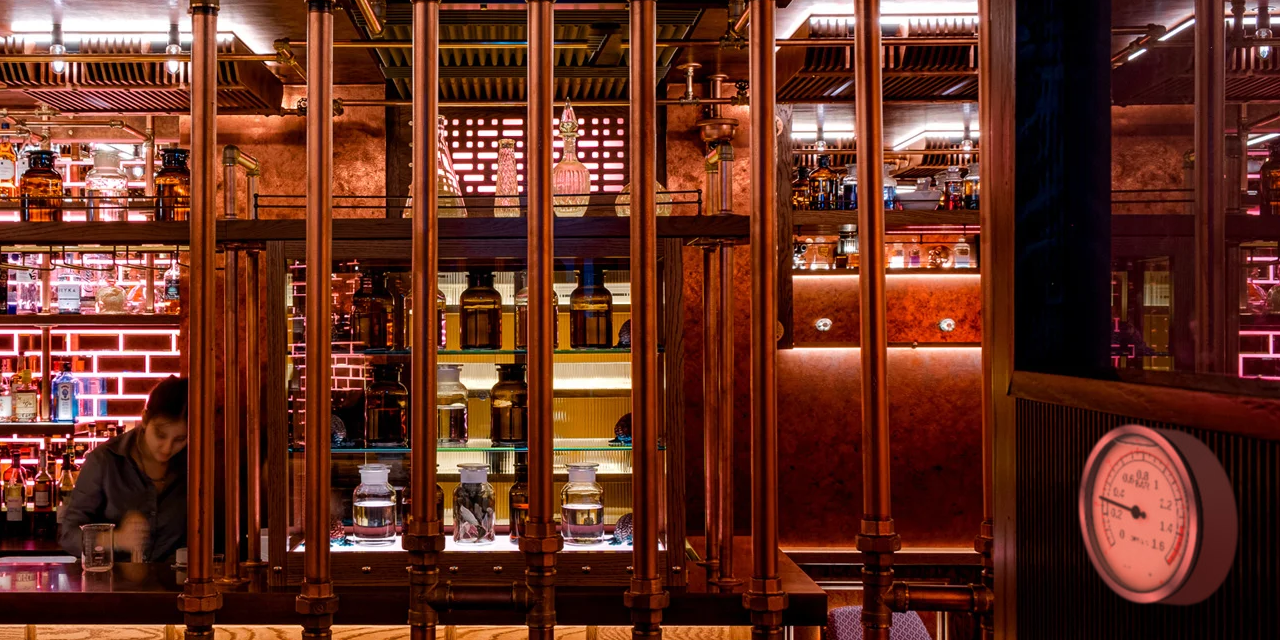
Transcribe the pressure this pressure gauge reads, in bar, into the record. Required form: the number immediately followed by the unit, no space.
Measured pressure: 0.3bar
